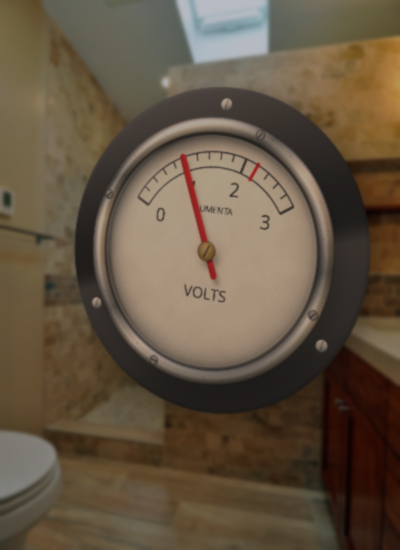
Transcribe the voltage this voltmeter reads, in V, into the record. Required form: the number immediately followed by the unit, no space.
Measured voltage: 1V
